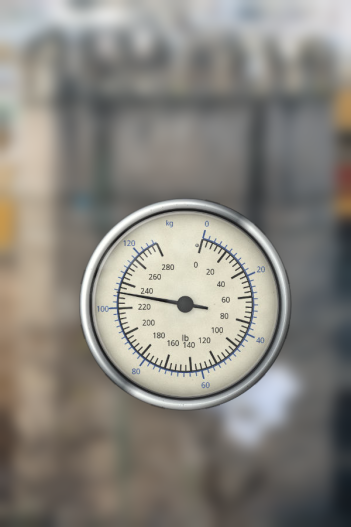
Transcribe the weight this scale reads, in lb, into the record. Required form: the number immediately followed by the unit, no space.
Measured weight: 232lb
